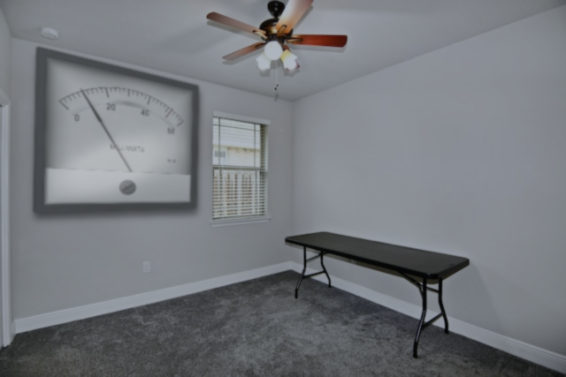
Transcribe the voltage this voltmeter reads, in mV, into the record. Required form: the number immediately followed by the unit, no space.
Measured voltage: 10mV
